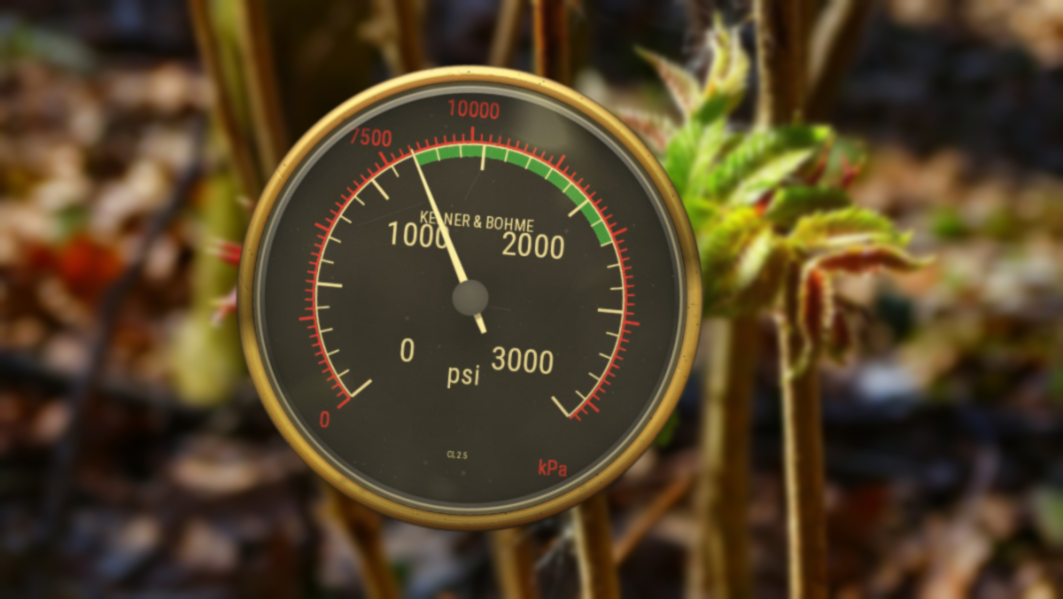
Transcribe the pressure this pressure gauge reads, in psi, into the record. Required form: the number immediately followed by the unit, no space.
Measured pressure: 1200psi
